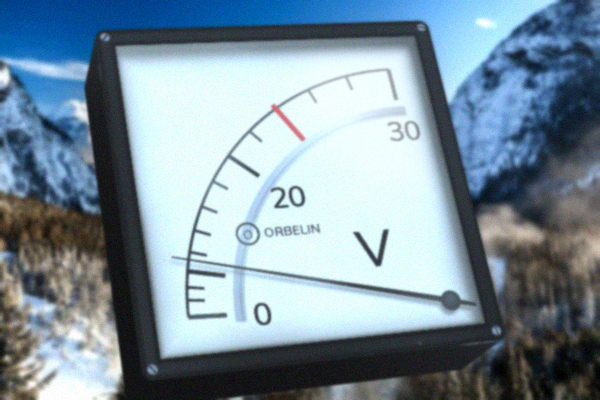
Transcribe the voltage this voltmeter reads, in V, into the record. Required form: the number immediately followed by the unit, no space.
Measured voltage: 11V
